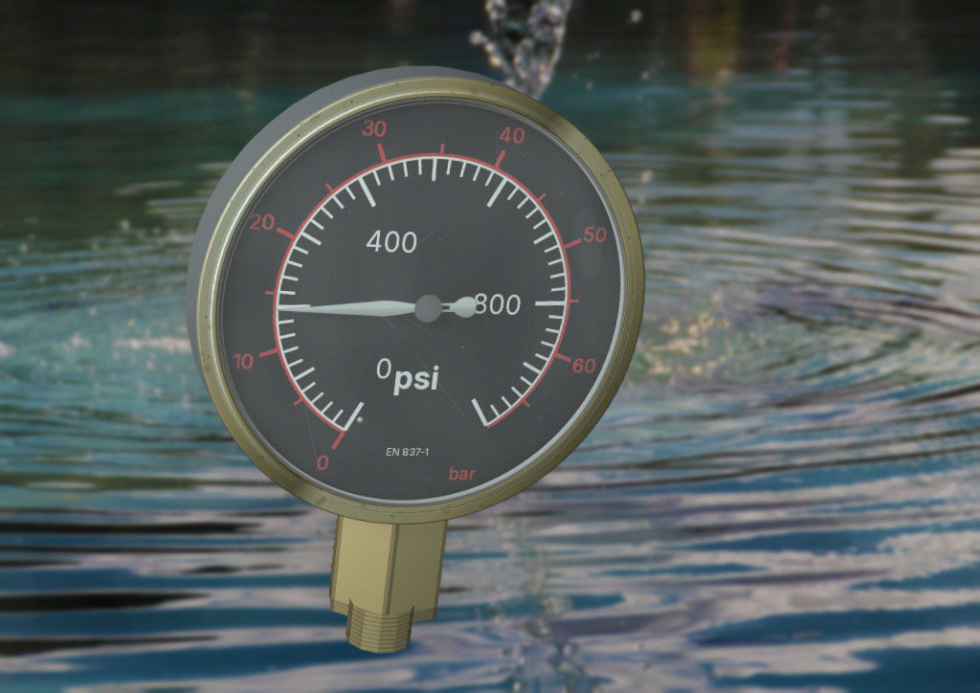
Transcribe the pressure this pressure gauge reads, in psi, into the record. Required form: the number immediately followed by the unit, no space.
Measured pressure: 200psi
